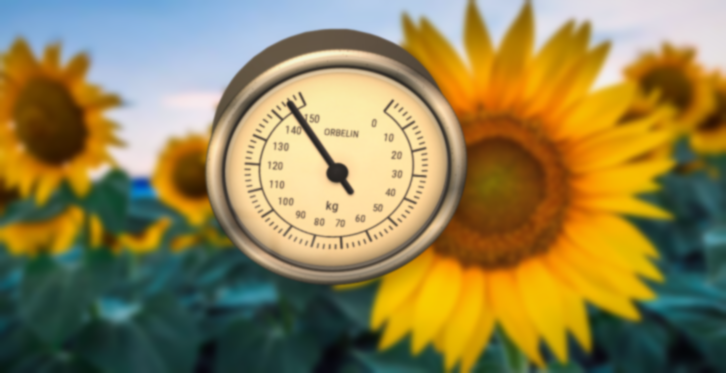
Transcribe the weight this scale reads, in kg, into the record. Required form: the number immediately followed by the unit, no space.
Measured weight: 146kg
